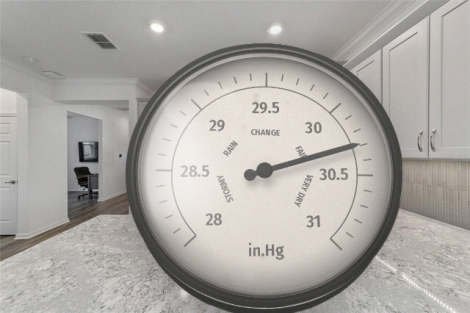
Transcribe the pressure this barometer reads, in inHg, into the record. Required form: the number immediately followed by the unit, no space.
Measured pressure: 30.3inHg
